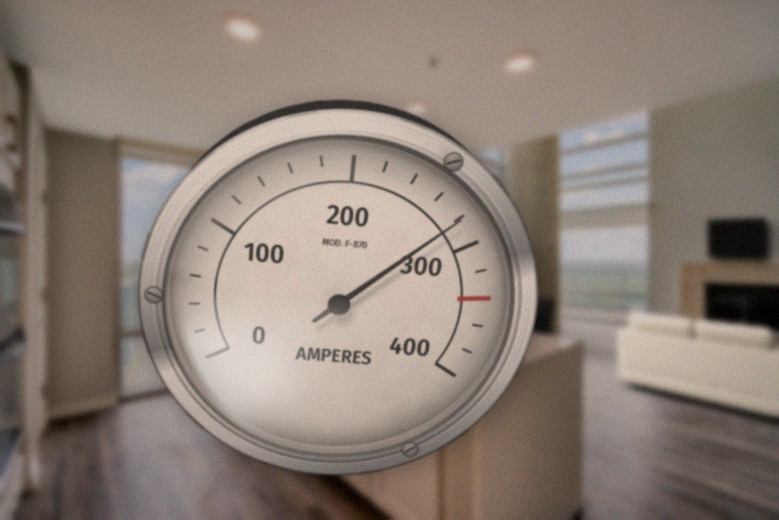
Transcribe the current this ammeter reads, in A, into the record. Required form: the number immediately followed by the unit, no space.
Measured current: 280A
